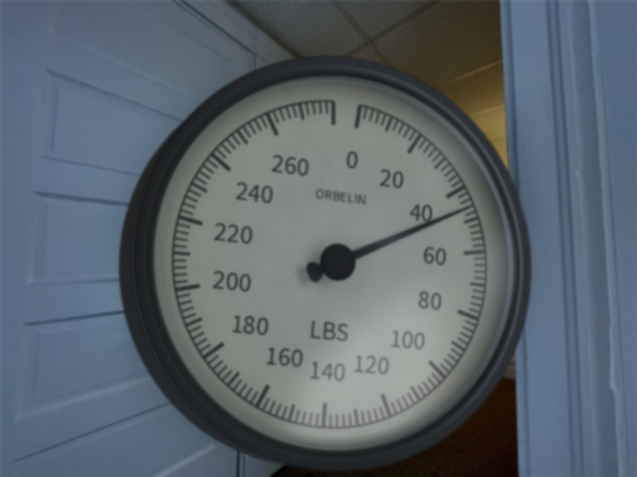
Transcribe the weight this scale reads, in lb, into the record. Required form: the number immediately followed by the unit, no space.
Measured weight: 46lb
